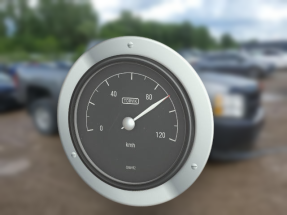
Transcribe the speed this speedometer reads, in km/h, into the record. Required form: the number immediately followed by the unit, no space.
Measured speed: 90km/h
